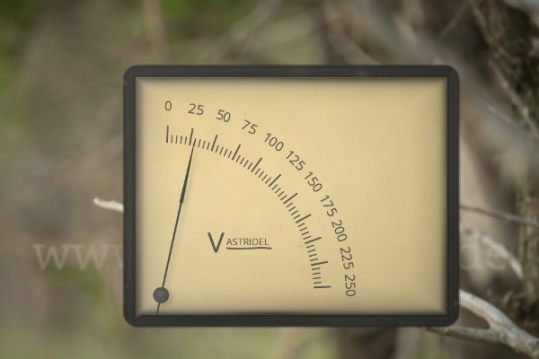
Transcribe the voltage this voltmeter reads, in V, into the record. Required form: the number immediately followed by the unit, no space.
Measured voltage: 30V
